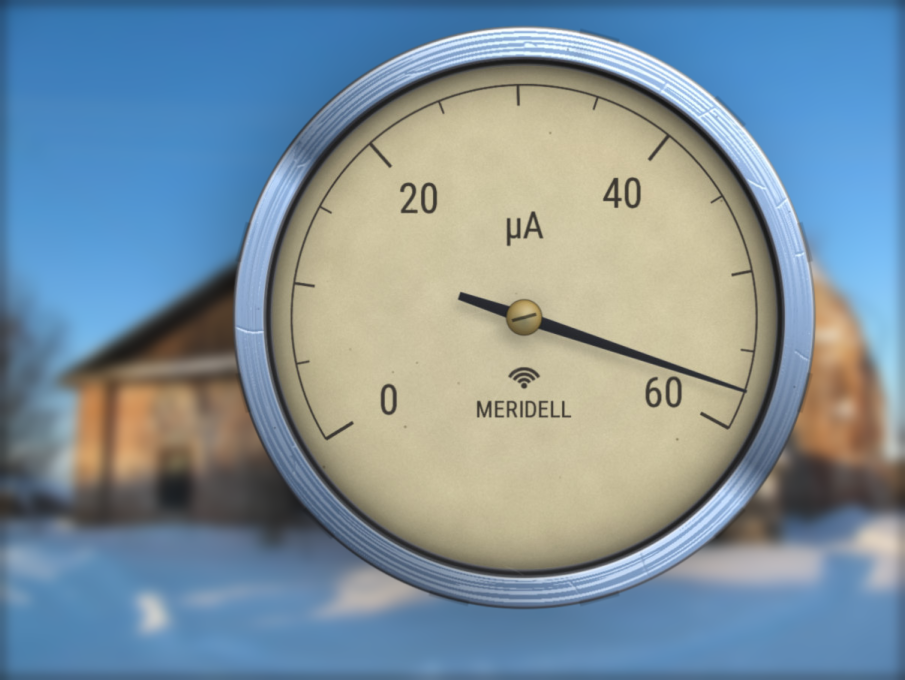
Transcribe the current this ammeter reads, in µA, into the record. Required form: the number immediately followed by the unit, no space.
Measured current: 57.5µA
